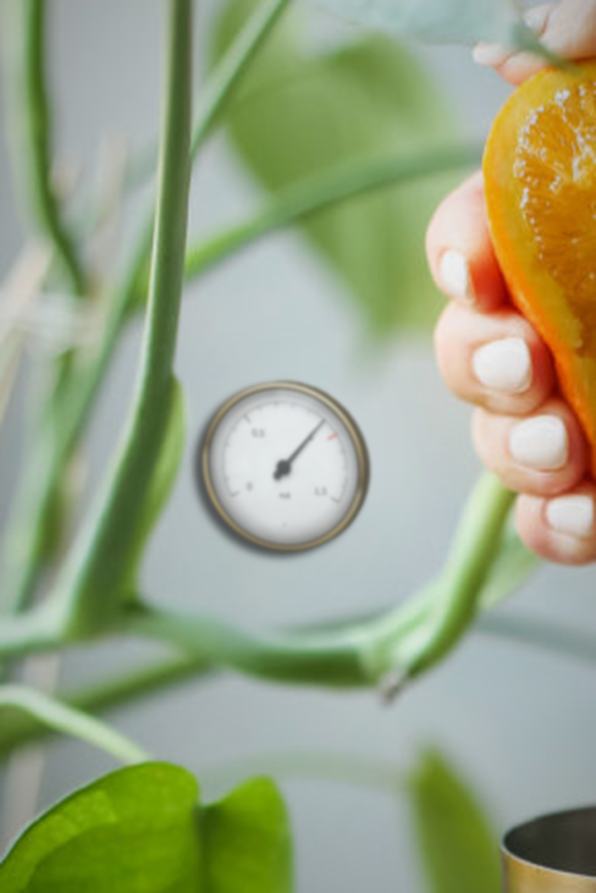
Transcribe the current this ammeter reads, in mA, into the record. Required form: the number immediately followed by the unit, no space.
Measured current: 1mA
